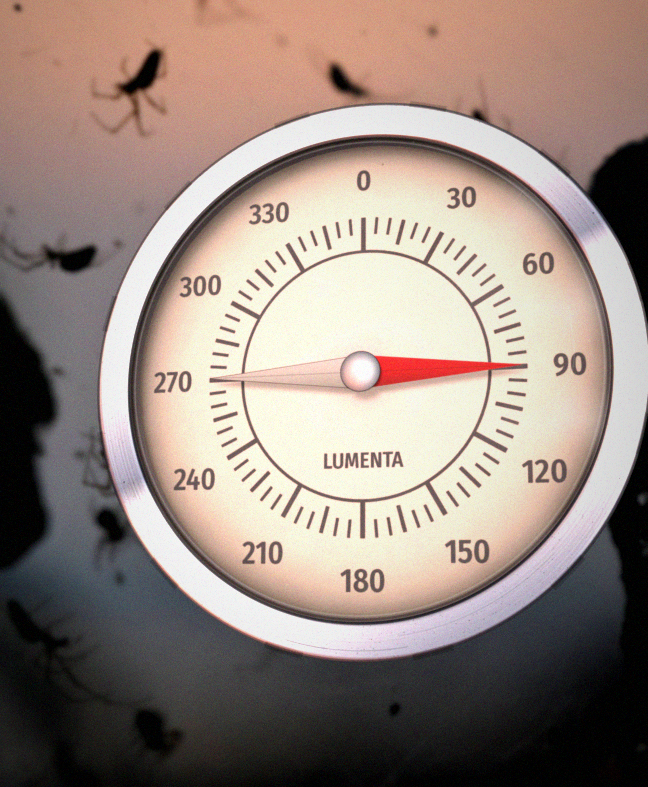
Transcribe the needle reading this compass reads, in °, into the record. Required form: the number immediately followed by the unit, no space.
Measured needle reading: 90°
